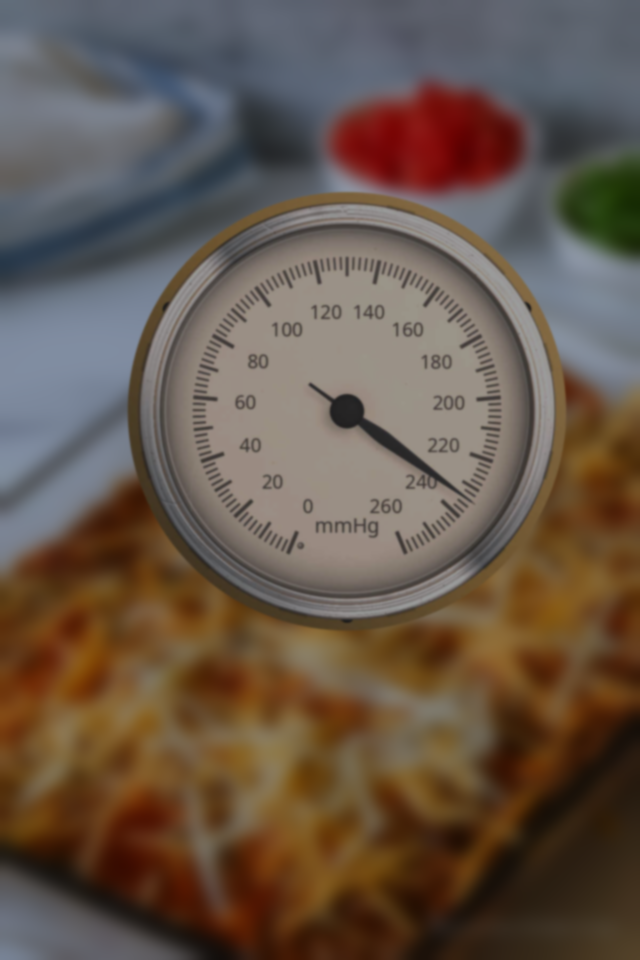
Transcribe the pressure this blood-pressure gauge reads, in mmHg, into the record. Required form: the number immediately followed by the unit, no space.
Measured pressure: 234mmHg
